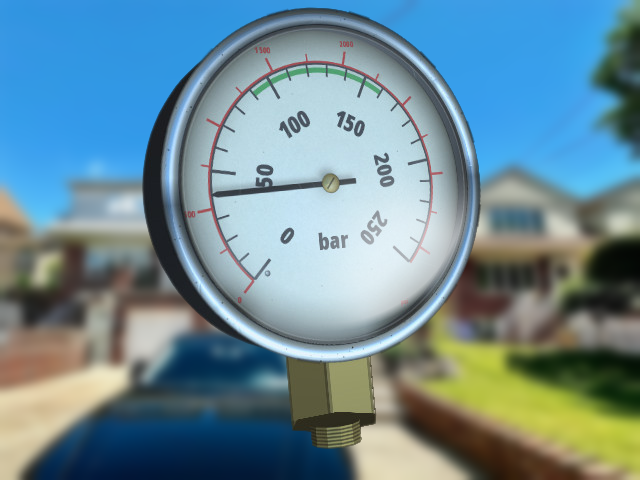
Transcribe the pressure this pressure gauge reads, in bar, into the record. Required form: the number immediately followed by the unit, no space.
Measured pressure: 40bar
